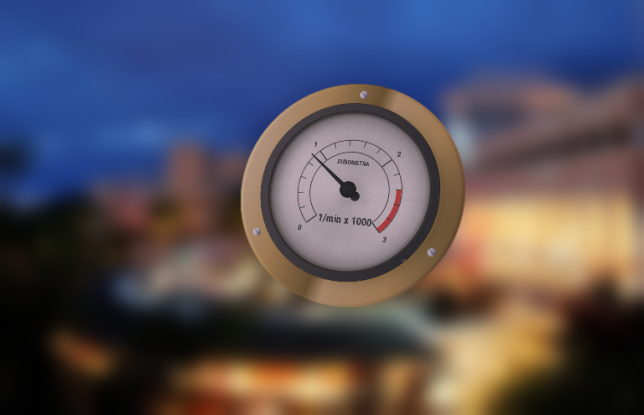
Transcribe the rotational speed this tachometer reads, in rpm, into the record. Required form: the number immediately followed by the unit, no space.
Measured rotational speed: 900rpm
